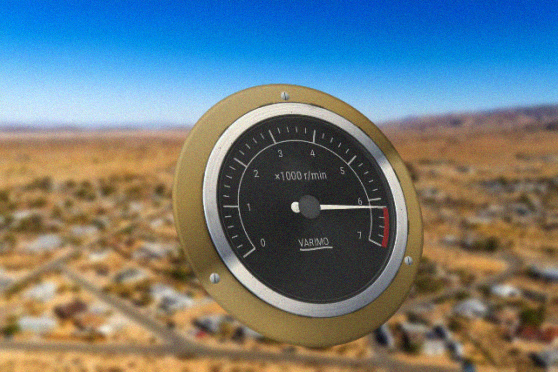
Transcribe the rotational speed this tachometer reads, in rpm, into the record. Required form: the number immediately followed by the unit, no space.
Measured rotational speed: 6200rpm
